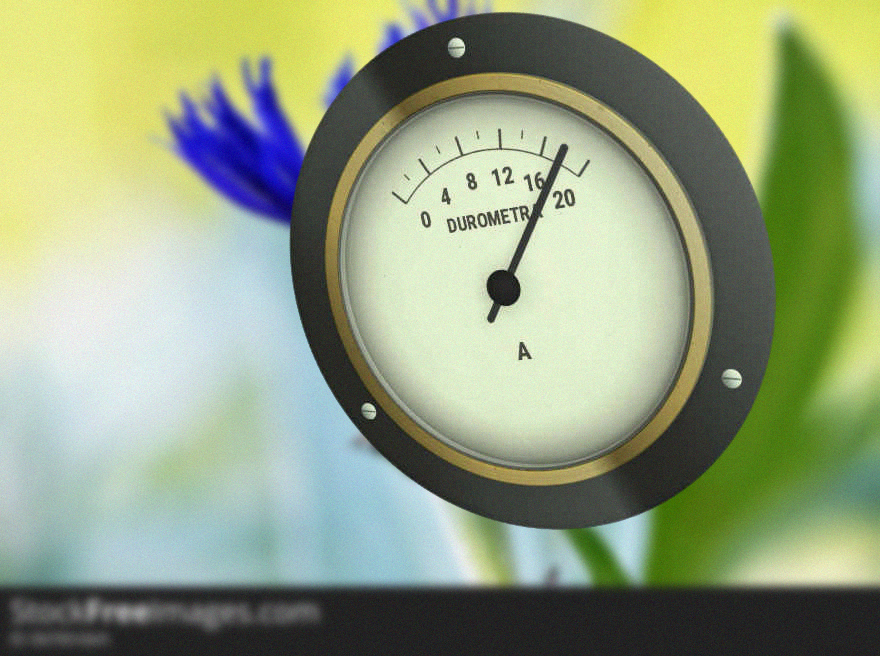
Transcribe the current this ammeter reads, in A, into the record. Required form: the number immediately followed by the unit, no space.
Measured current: 18A
